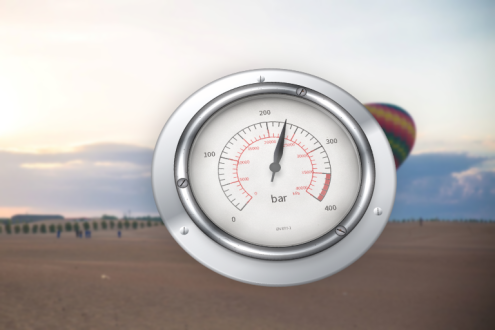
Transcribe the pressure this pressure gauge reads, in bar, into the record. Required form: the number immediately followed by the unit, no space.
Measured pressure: 230bar
